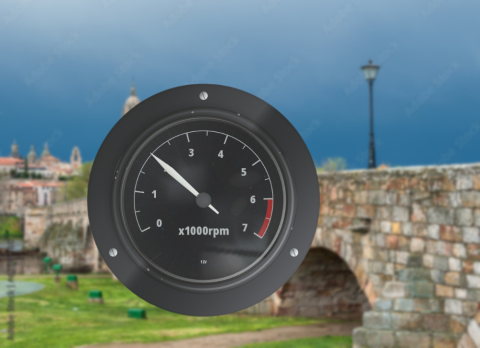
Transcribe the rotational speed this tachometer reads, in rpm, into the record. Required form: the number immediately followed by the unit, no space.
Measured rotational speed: 2000rpm
